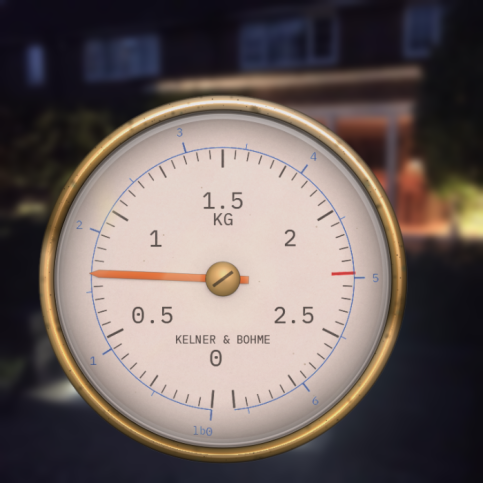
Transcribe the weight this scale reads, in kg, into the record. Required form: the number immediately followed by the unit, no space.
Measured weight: 0.75kg
